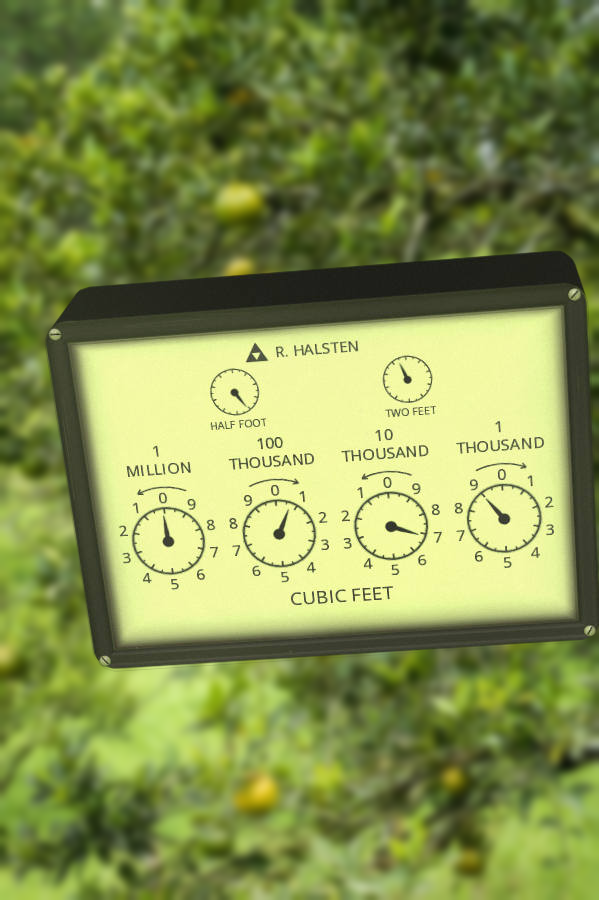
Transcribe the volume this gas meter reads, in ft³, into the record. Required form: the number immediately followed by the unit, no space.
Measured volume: 6900ft³
